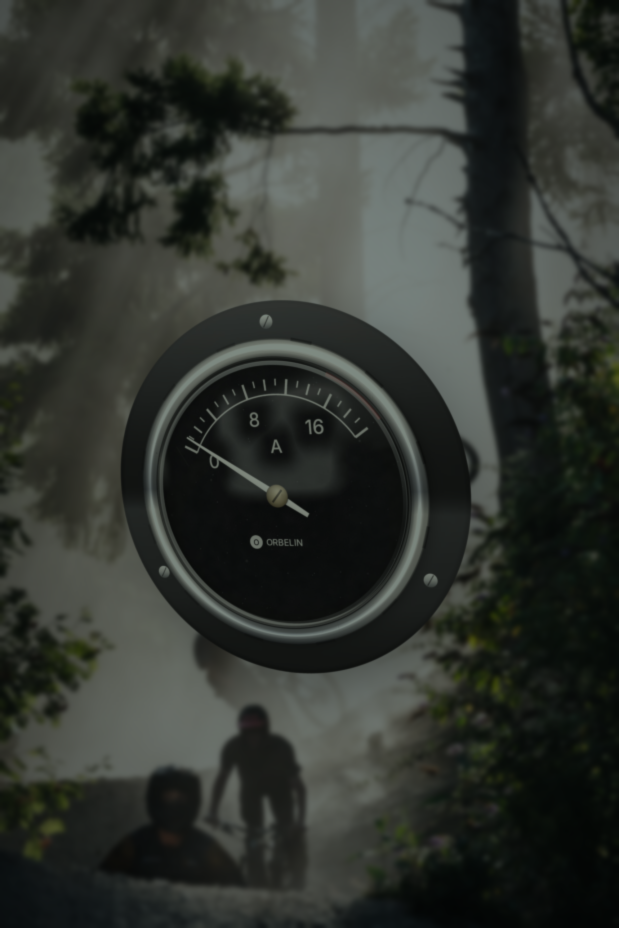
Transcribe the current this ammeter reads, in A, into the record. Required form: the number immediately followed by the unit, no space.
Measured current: 1A
